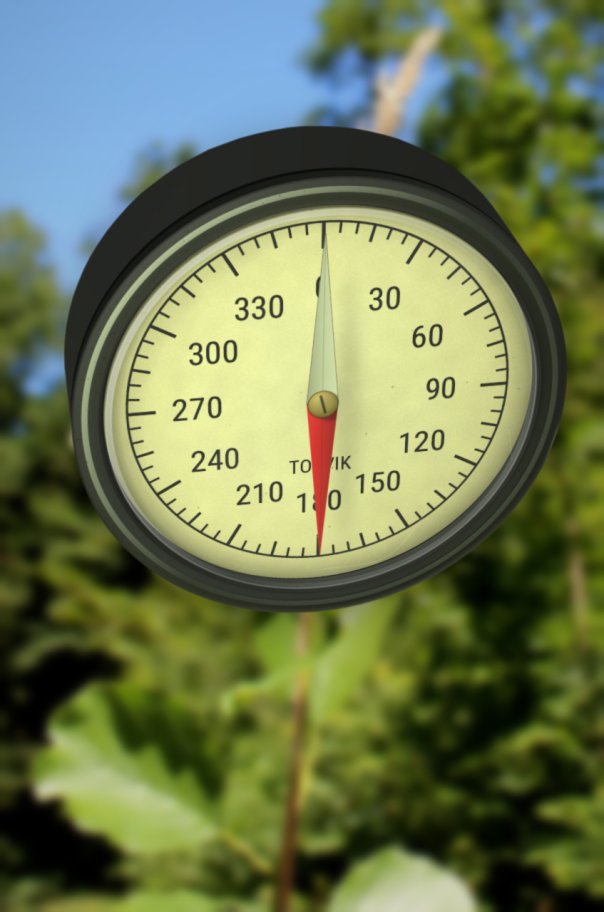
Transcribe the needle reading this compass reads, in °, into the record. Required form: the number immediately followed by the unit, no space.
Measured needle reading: 180°
